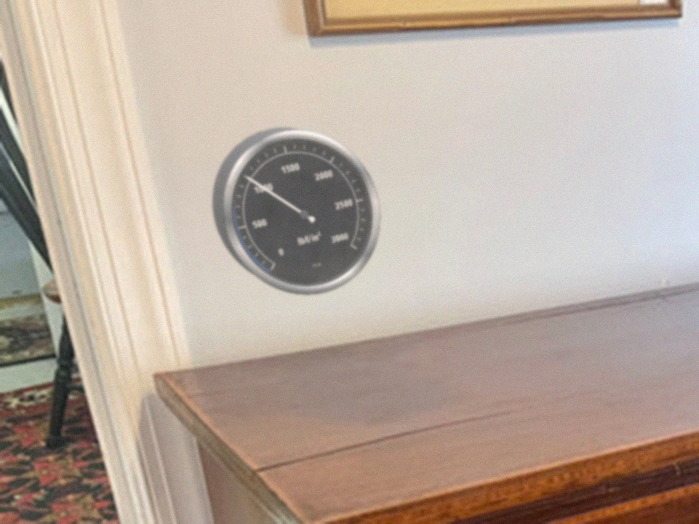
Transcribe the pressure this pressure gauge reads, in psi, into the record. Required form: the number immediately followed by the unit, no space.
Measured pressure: 1000psi
